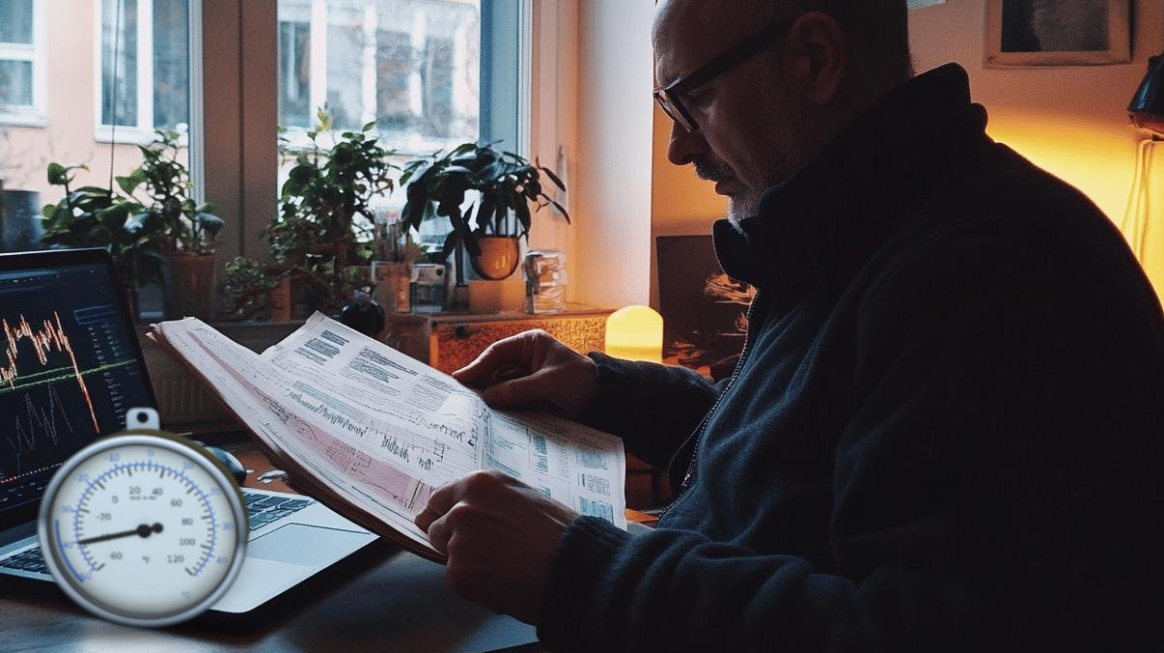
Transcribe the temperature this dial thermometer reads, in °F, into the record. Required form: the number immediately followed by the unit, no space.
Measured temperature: -40°F
